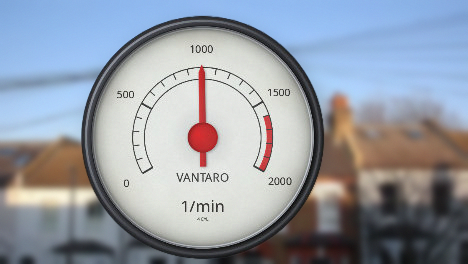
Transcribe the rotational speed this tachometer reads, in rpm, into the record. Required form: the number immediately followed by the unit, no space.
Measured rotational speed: 1000rpm
